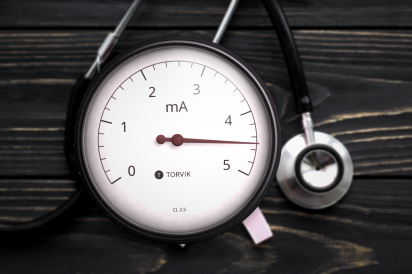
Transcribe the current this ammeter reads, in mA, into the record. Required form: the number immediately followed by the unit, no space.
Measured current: 4.5mA
